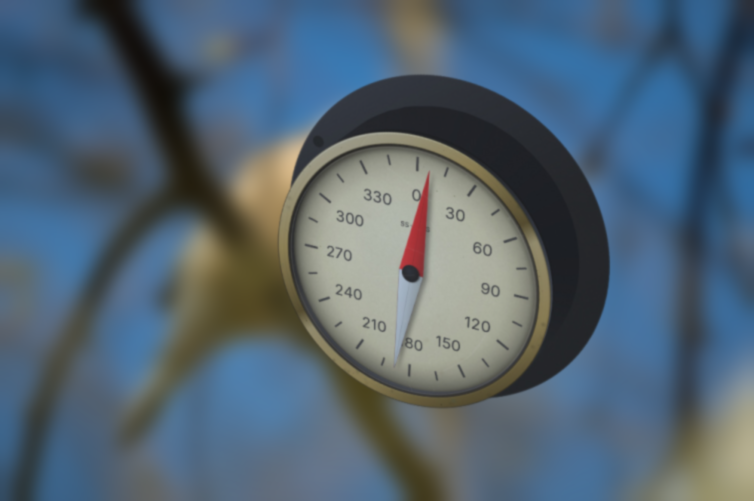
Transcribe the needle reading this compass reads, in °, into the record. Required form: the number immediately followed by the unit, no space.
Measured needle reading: 7.5°
